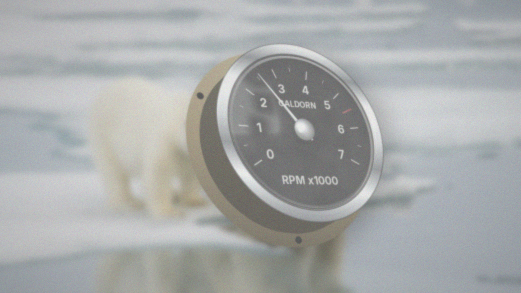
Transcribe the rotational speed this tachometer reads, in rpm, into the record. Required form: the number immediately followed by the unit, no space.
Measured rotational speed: 2500rpm
